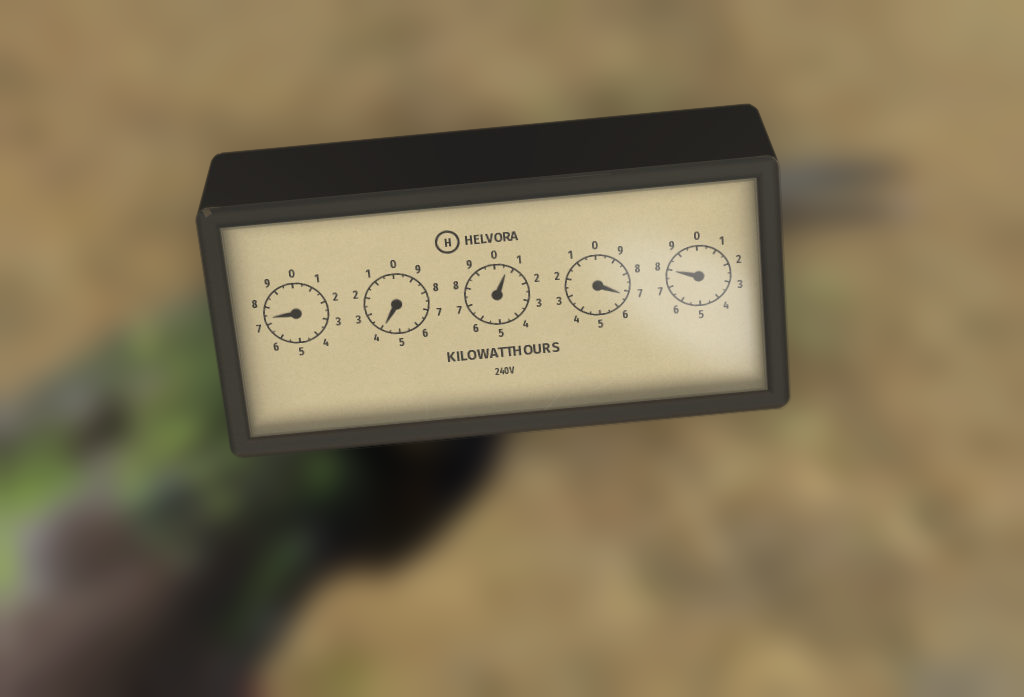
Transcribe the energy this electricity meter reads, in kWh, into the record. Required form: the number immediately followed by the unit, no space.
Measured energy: 74068kWh
